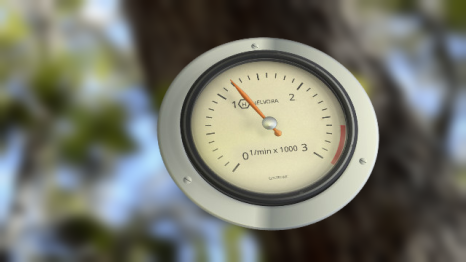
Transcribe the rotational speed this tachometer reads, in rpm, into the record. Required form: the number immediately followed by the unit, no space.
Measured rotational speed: 1200rpm
